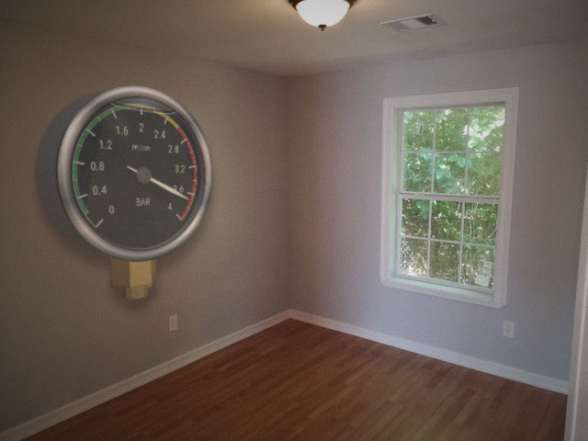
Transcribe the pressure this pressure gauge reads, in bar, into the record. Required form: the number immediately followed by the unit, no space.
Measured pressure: 3.7bar
